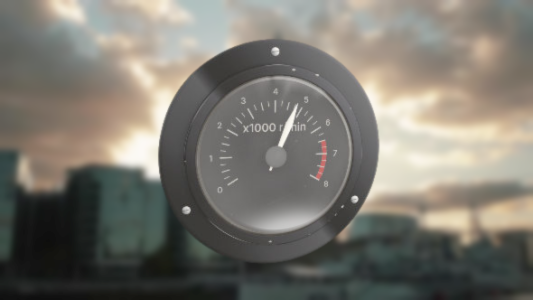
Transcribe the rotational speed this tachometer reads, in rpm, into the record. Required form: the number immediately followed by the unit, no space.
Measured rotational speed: 4750rpm
